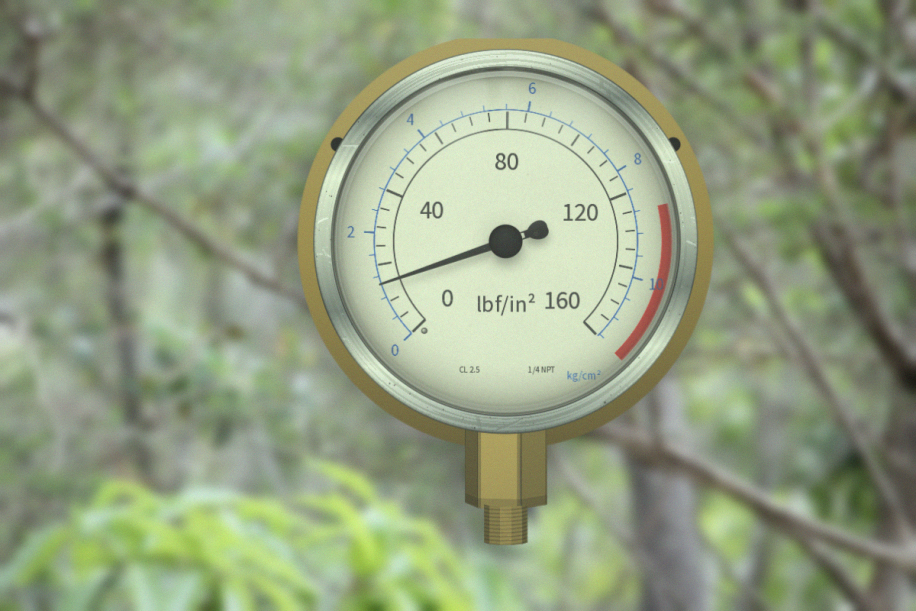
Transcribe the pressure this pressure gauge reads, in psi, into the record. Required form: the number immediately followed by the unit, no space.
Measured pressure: 15psi
